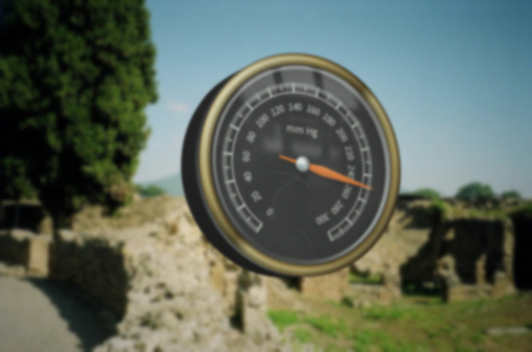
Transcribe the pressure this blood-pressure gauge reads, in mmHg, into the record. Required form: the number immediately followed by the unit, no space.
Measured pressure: 250mmHg
